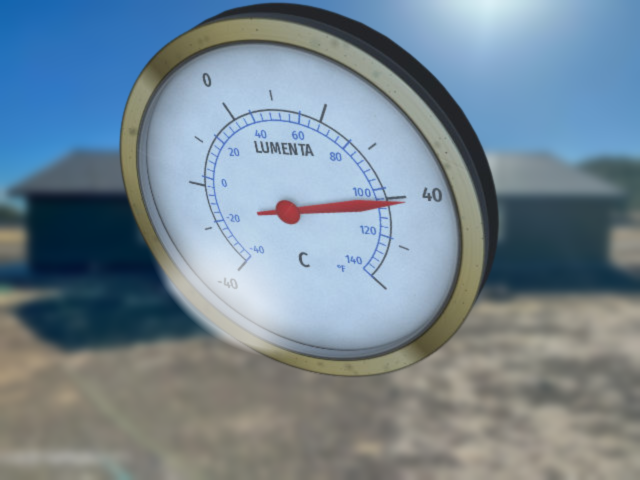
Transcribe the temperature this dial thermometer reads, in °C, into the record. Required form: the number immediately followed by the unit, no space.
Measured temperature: 40°C
